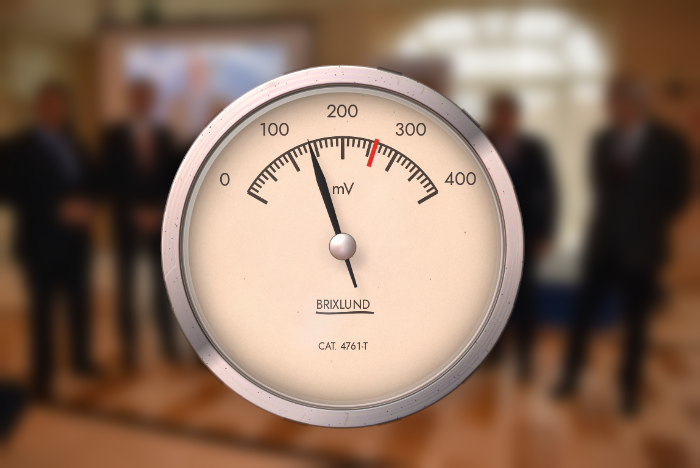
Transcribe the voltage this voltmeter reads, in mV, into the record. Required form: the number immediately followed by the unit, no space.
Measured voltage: 140mV
